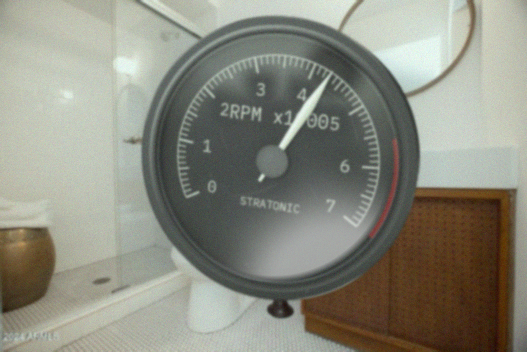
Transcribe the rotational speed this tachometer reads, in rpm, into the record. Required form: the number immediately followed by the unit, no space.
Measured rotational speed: 4300rpm
